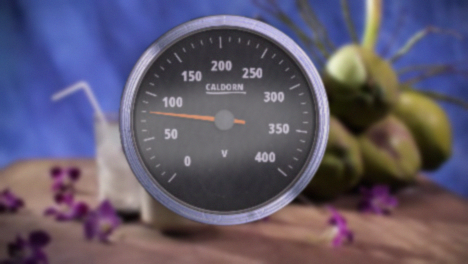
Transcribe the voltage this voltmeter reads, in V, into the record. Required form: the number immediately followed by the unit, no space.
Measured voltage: 80V
